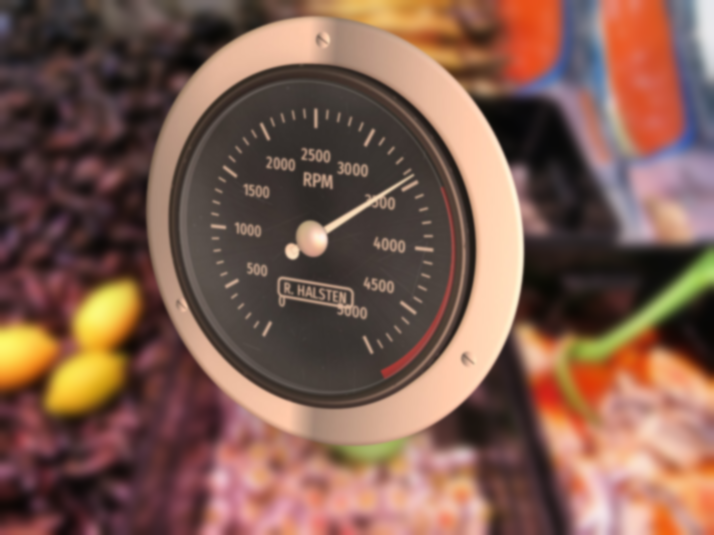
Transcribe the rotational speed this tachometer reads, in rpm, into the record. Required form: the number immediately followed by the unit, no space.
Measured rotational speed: 3450rpm
